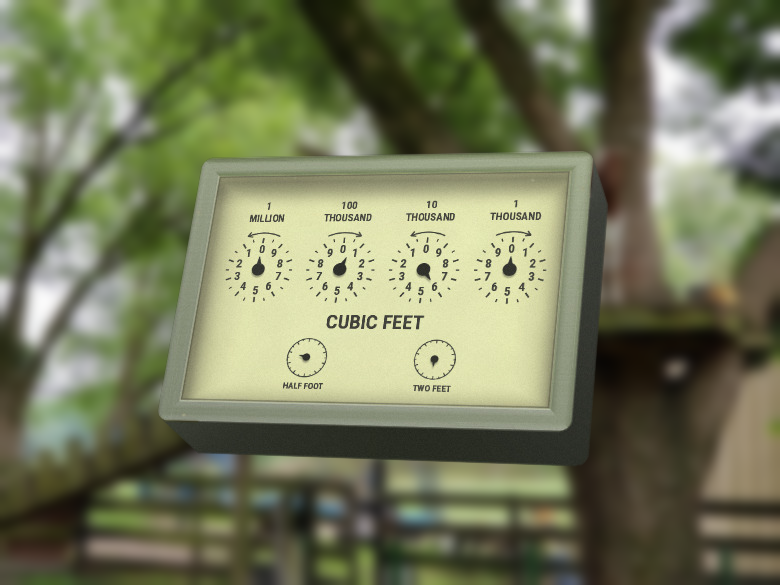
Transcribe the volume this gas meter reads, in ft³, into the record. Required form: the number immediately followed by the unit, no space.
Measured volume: 6000ft³
